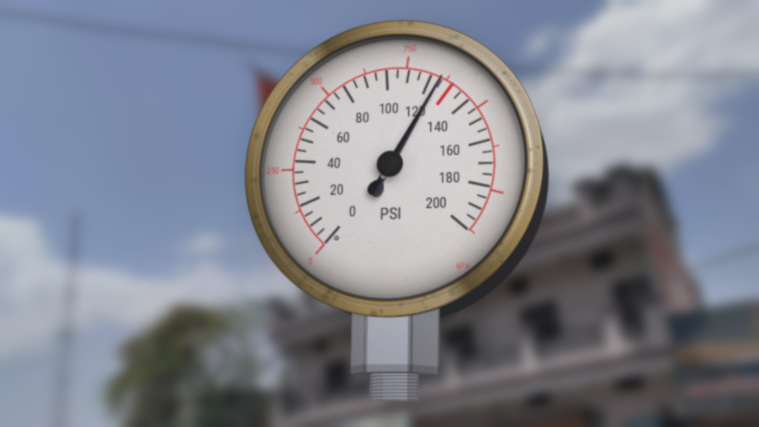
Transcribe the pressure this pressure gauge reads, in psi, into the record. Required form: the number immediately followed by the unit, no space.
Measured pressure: 125psi
